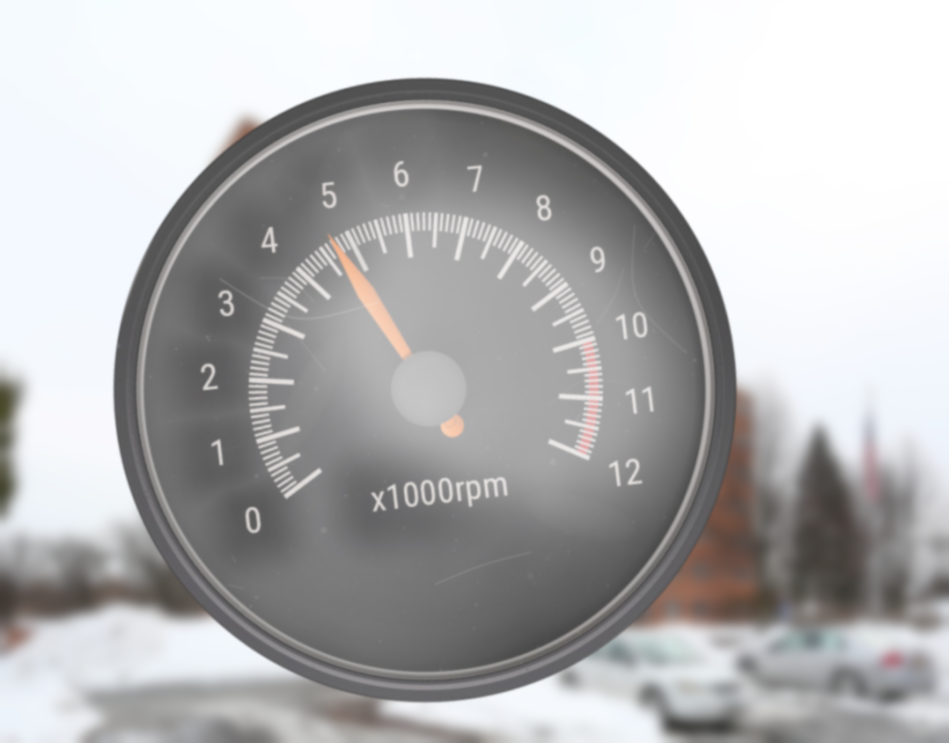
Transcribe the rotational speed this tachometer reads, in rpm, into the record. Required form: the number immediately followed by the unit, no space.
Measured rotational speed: 4700rpm
